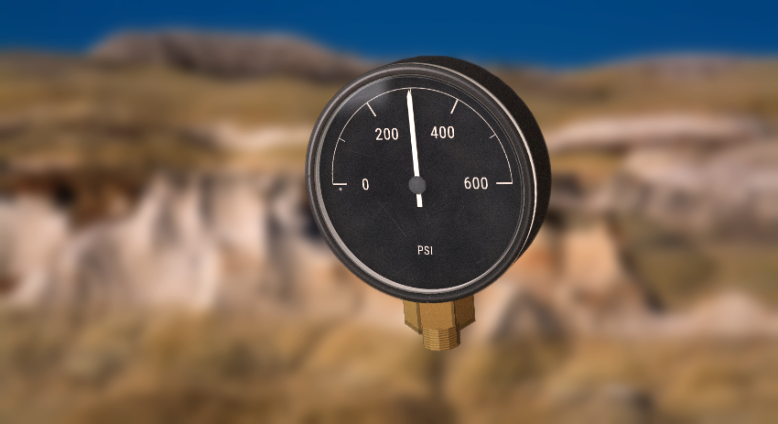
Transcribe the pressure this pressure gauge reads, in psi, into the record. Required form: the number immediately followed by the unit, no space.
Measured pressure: 300psi
